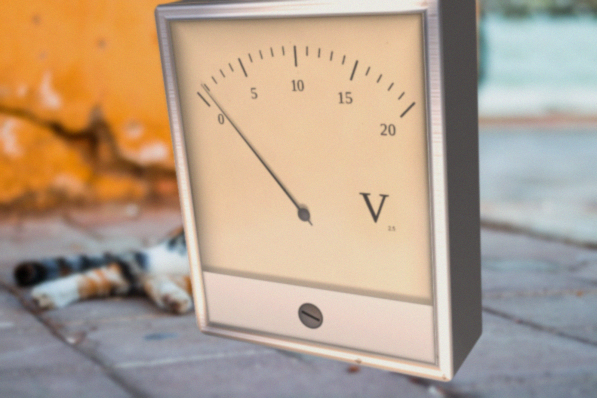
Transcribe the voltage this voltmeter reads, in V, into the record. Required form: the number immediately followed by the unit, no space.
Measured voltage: 1V
